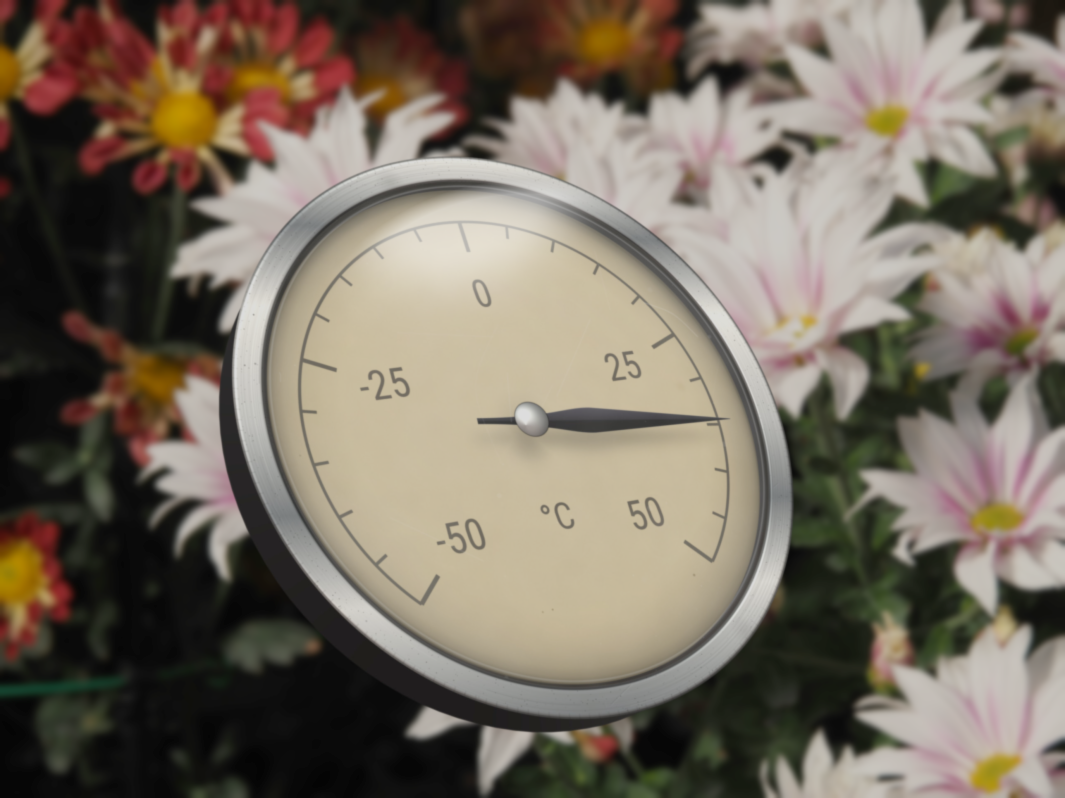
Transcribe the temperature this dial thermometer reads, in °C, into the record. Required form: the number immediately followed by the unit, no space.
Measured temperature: 35°C
